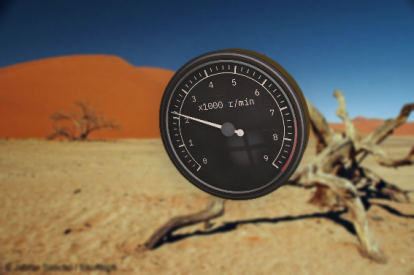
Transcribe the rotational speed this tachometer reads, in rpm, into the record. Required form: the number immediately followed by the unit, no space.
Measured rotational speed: 2200rpm
